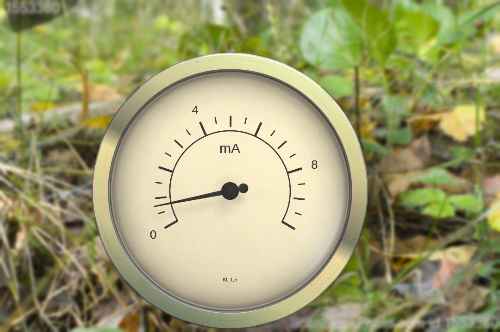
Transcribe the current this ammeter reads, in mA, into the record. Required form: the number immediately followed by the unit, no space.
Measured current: 0.75mA
